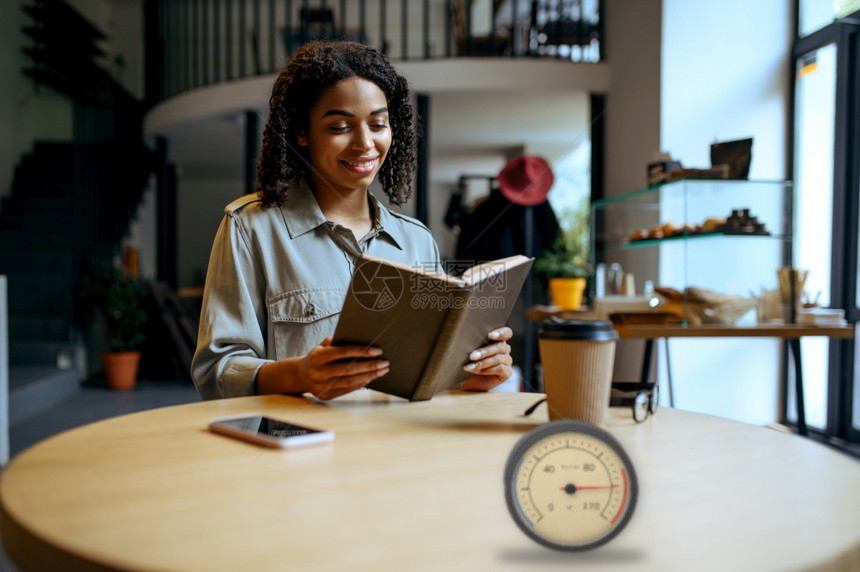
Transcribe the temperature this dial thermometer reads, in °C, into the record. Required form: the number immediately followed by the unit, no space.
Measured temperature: 100°C
